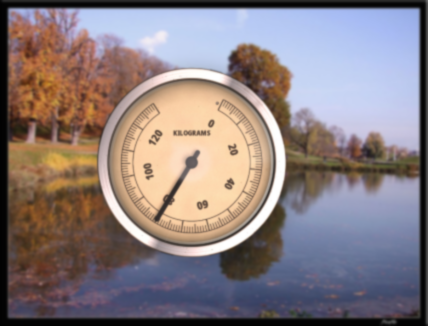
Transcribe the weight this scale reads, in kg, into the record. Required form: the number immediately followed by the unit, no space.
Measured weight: 80kg
